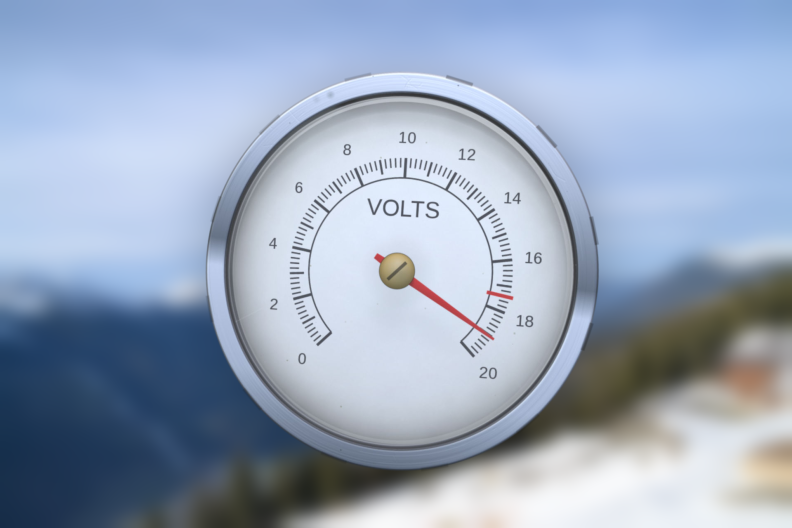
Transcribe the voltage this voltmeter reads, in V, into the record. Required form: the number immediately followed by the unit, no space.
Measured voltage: 19V
